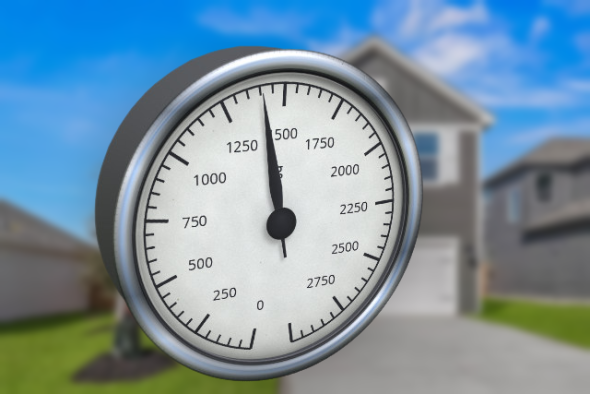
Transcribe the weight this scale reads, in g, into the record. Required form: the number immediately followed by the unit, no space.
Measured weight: 1400g
